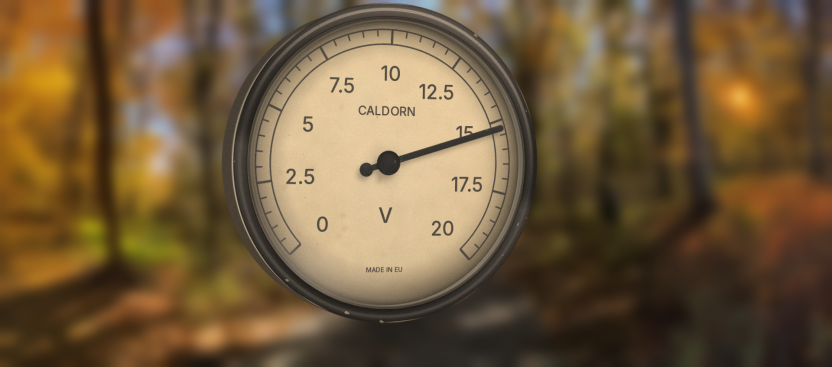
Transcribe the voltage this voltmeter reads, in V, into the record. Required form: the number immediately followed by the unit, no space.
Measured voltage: 15.25V
